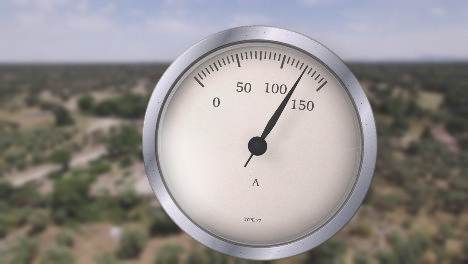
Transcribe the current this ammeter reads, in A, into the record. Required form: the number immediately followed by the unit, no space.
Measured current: 125A
